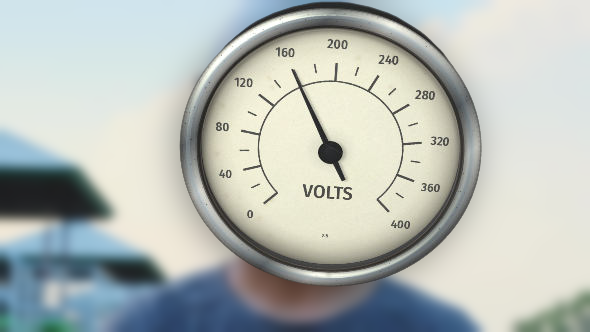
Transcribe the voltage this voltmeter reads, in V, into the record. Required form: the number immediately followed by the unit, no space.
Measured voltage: 160V
